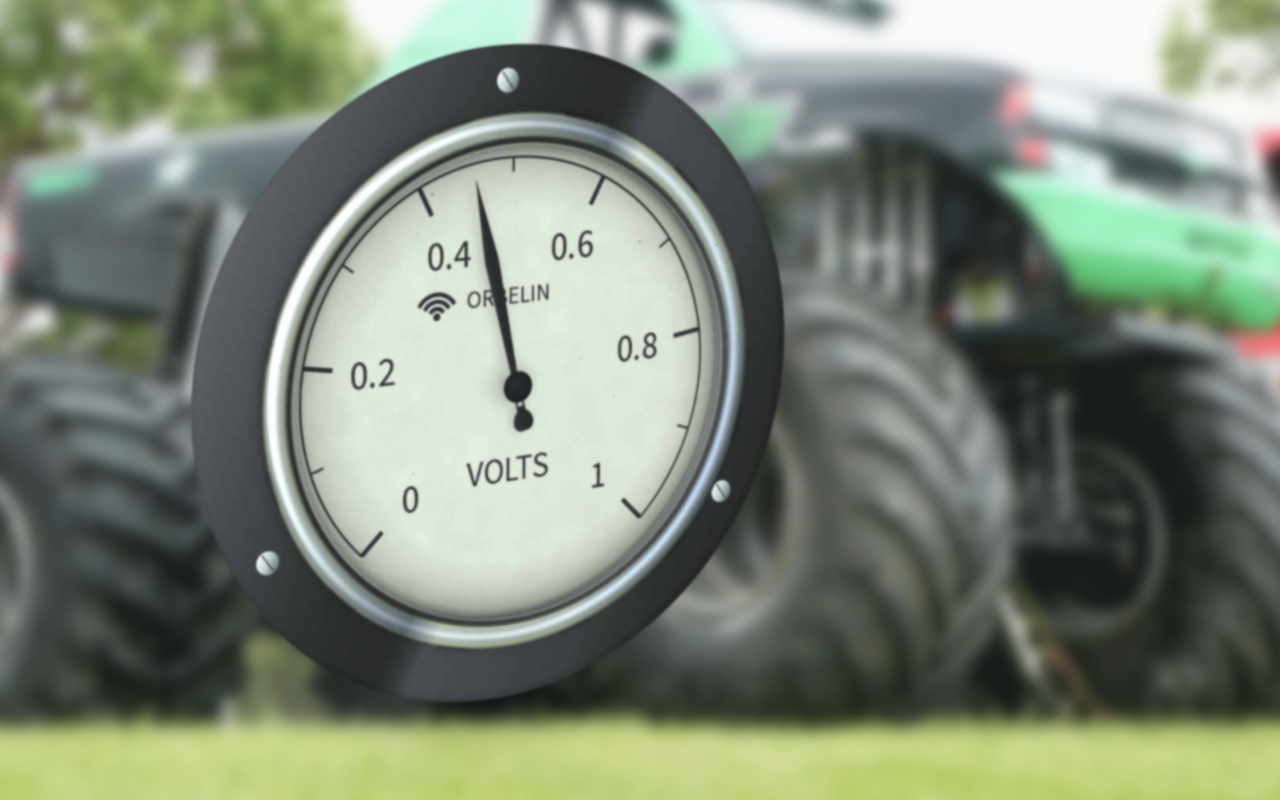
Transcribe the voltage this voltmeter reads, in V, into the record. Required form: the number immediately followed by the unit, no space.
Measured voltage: 0.45V
